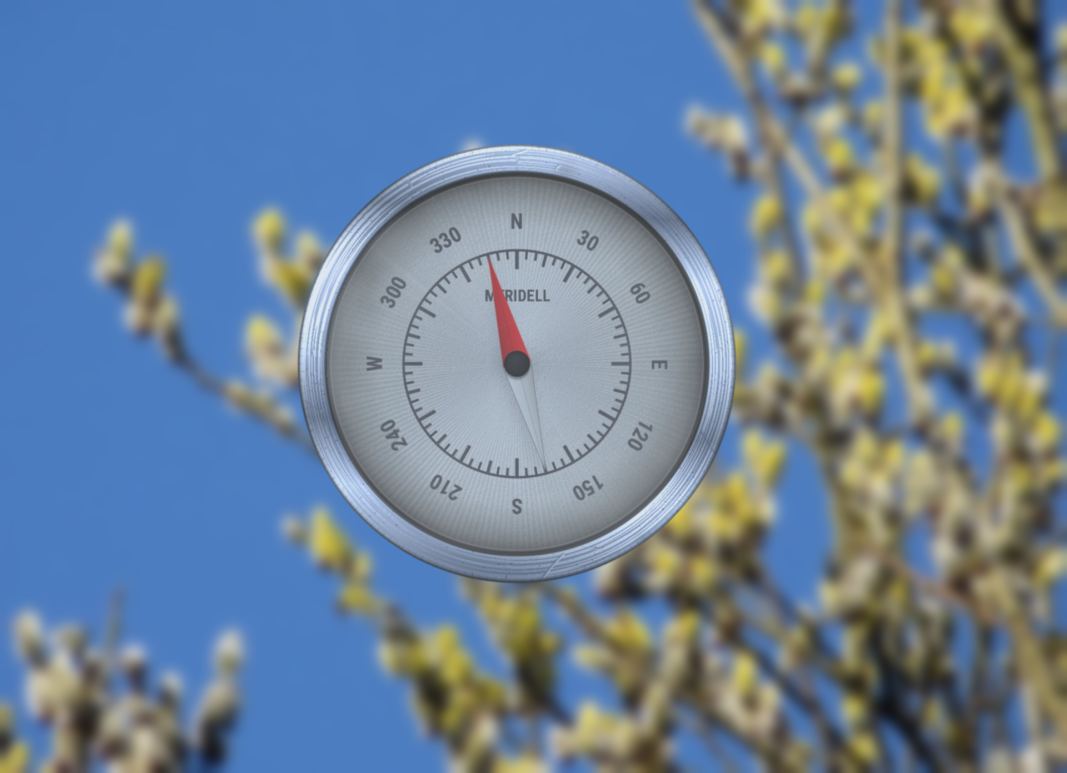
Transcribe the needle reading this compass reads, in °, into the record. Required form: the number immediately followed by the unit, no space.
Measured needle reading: 345°
